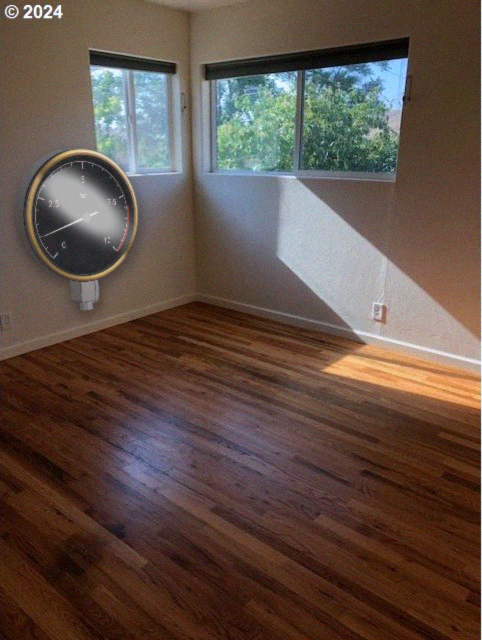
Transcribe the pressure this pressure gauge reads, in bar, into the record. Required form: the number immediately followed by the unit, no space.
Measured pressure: 1bar
